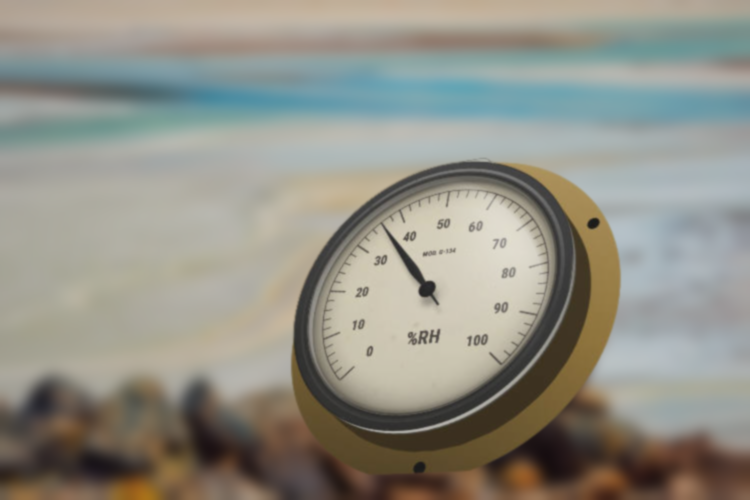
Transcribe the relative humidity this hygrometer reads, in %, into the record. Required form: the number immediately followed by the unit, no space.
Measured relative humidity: 36%
